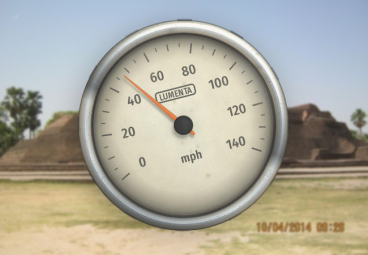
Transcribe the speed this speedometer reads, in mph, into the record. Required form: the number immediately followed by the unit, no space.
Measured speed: 47.5mph
